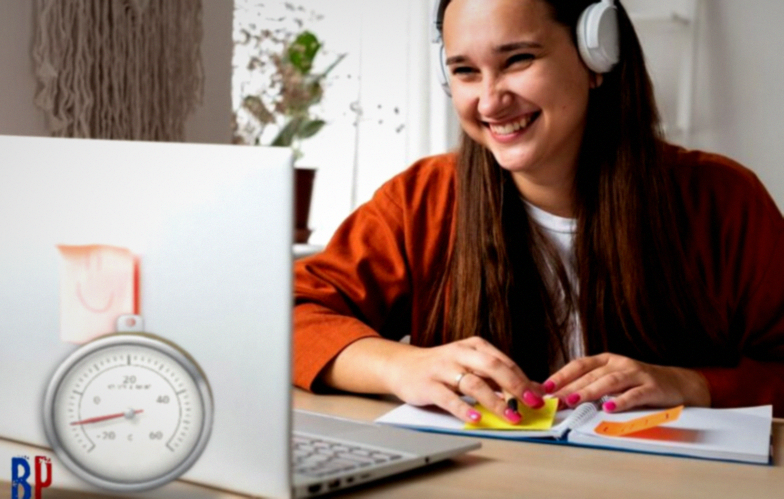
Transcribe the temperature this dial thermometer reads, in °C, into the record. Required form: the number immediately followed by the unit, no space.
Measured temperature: -10°C
